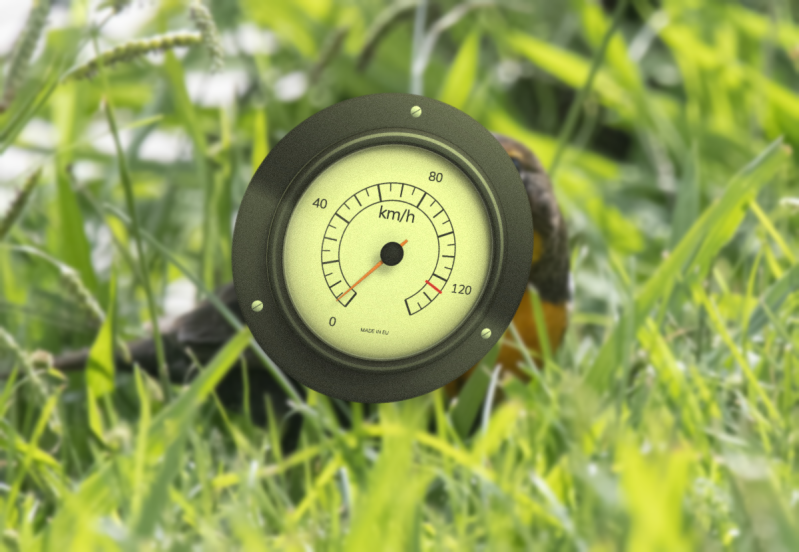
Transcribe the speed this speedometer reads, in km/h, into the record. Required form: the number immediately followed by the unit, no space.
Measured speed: 5km/h
